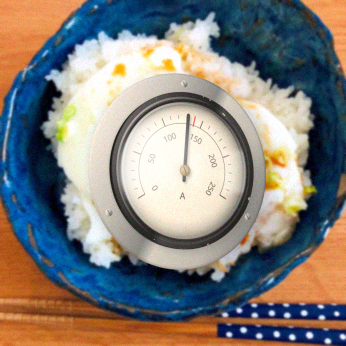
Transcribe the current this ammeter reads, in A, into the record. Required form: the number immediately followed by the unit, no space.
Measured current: 130A
